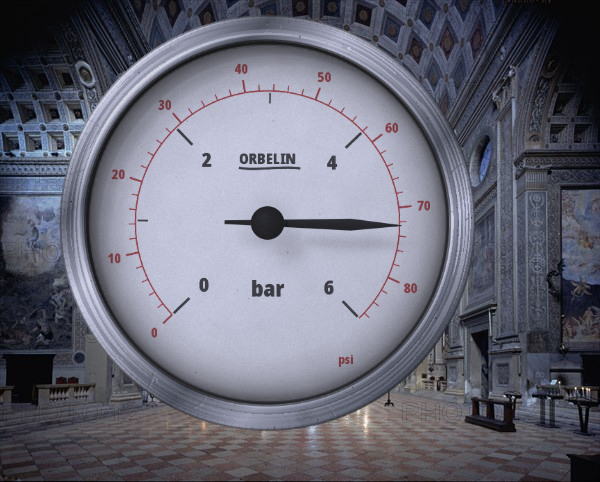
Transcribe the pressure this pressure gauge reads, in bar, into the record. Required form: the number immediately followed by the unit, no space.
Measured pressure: 5bar
